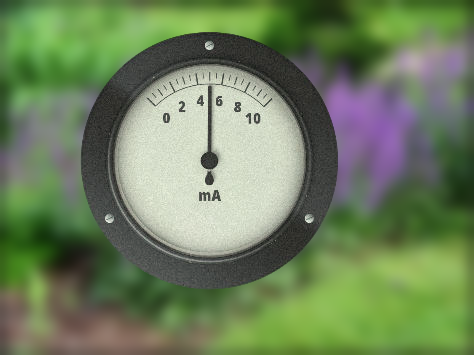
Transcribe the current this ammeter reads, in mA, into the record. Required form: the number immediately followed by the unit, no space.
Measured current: 5mA
